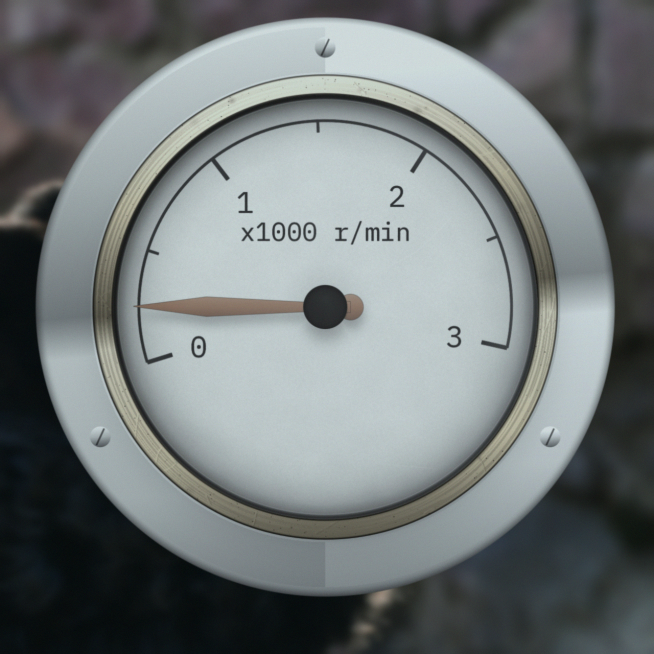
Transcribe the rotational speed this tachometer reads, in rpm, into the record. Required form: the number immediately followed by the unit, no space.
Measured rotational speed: 250rpm
